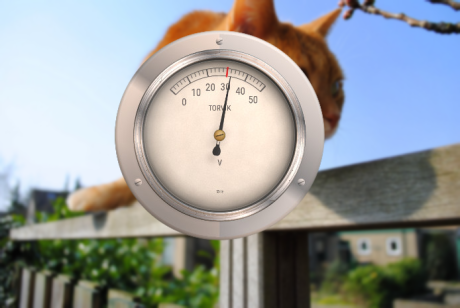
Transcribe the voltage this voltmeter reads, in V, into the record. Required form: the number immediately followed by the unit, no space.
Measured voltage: 32V
